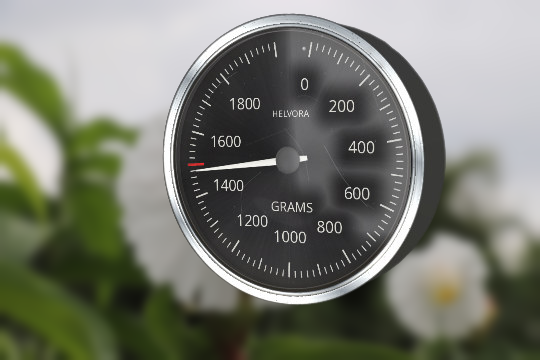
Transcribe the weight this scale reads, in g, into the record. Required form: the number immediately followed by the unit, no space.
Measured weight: 1480g
